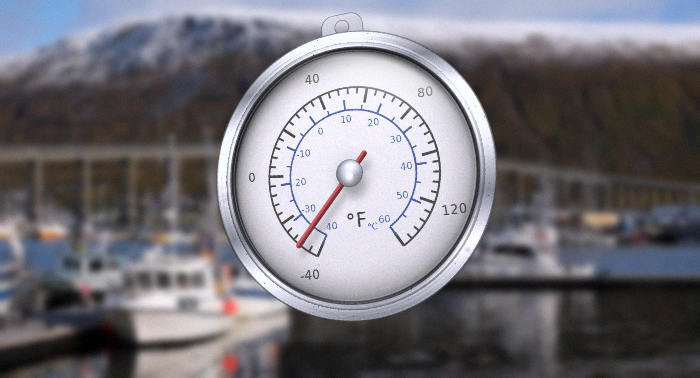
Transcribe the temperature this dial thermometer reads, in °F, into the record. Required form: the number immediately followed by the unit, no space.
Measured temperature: -32°F
